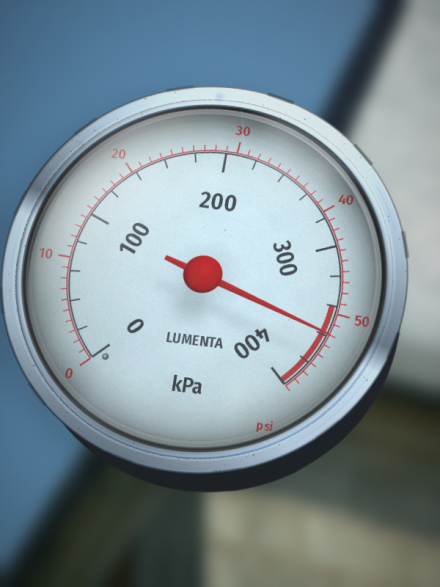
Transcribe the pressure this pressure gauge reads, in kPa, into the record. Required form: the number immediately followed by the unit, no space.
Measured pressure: 360kPa
